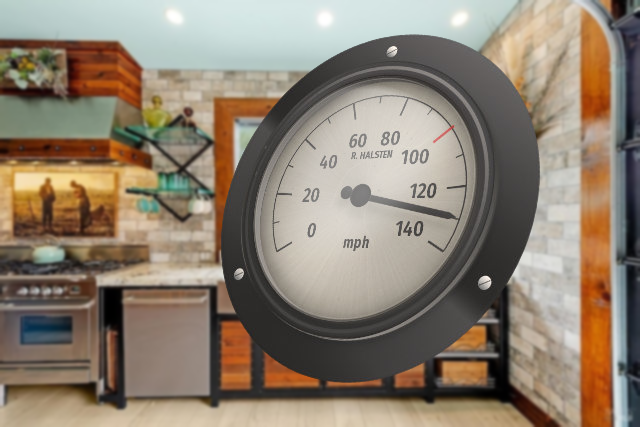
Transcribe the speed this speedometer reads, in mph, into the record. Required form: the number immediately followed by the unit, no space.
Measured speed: 130mph
